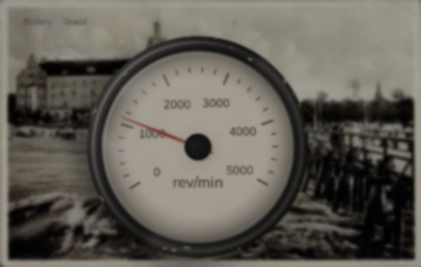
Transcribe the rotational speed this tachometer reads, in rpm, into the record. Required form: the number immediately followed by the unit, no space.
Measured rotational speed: 1100rpm
